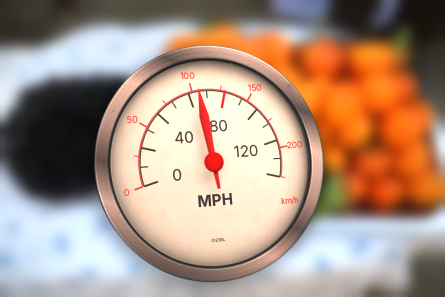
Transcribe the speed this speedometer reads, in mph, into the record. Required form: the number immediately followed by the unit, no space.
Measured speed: 65mph
